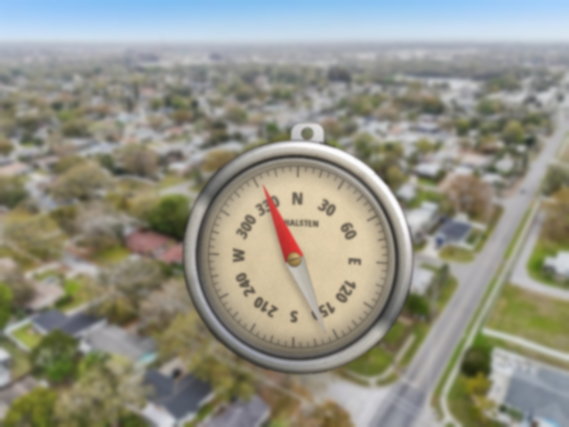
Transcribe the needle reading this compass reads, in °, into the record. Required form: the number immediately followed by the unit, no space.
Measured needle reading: 335°
